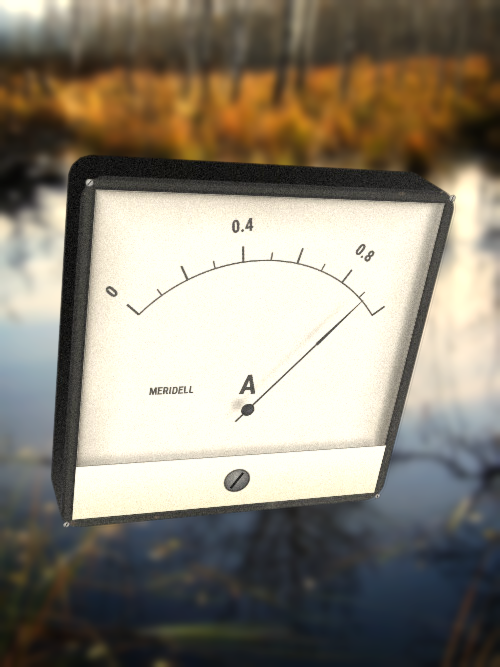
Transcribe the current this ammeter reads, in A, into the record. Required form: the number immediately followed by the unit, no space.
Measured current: 0.9A
